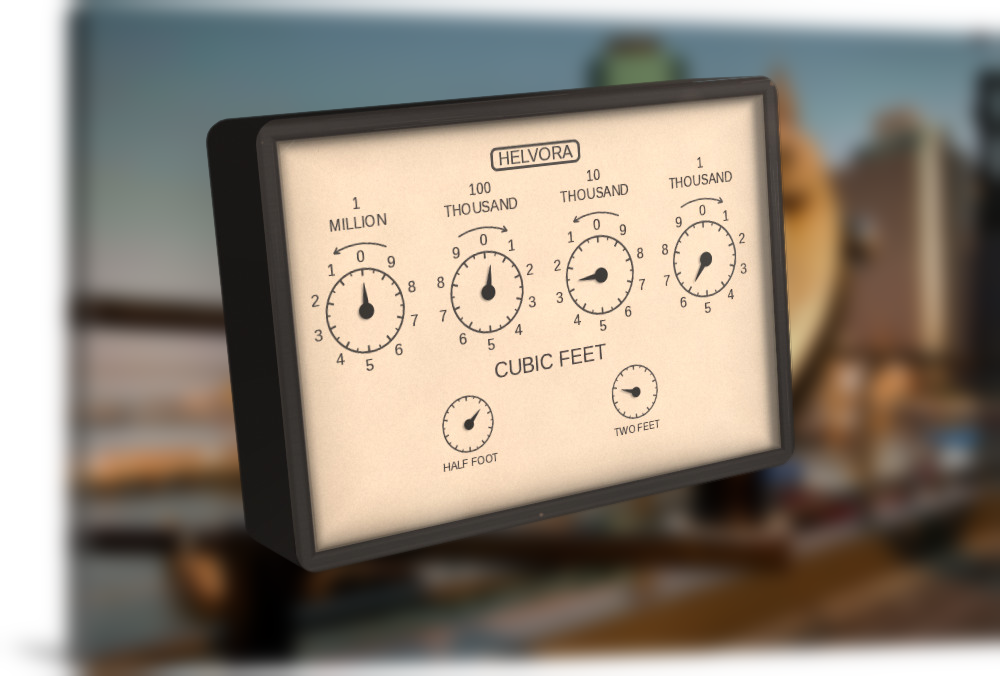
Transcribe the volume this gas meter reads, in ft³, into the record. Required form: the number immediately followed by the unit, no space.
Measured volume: 2600ft³
